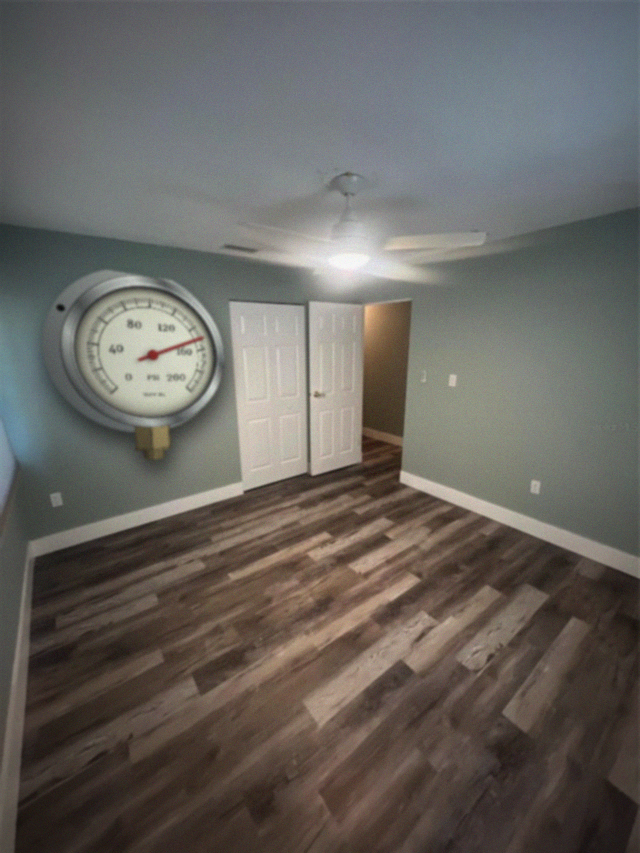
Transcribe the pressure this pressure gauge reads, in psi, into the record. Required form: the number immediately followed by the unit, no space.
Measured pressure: 150psi
